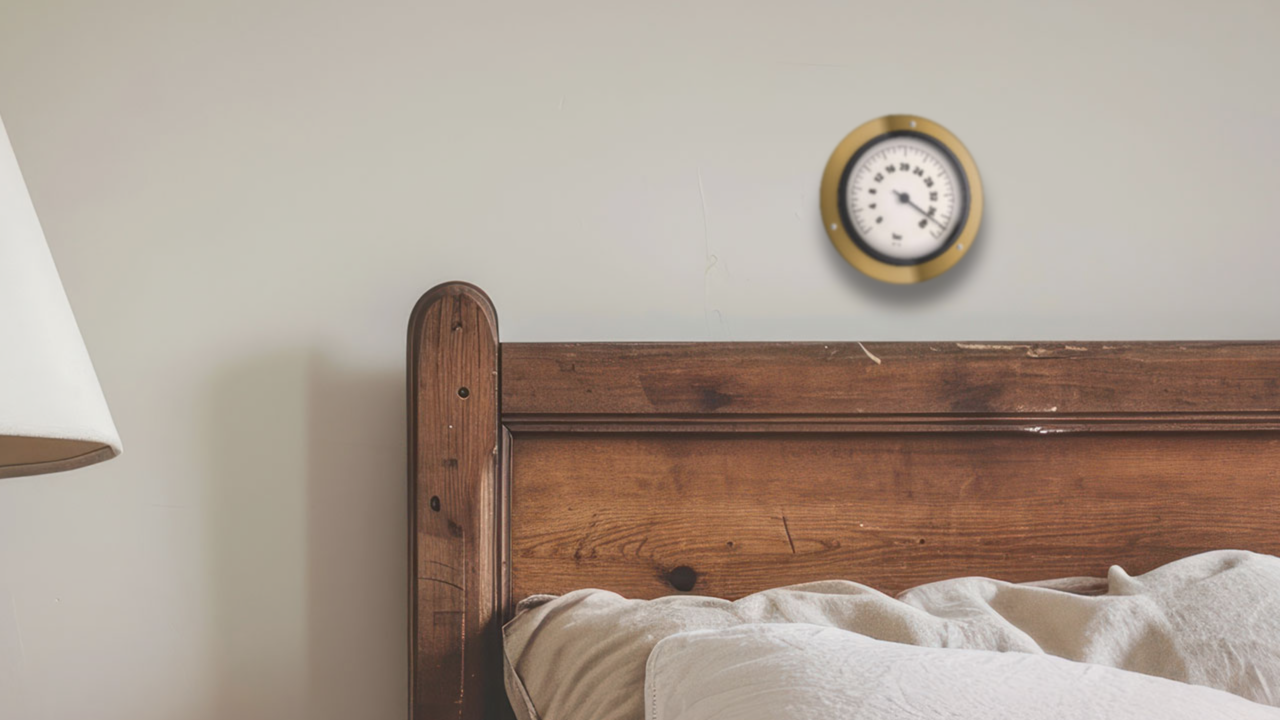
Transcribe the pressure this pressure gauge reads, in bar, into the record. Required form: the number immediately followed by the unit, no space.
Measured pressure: 38bar
